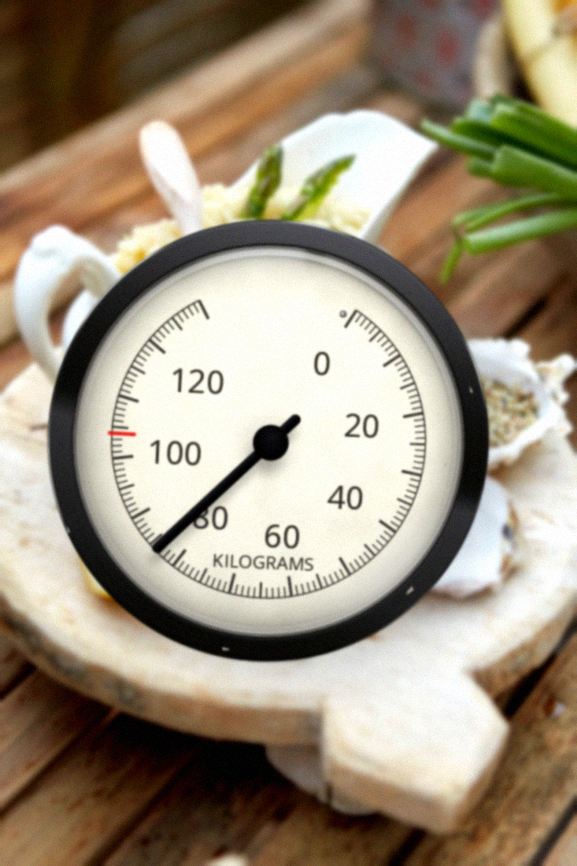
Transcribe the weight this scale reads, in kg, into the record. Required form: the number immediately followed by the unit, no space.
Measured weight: 84kg
